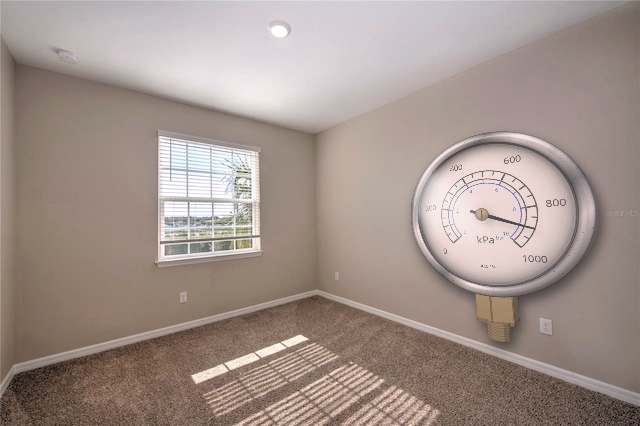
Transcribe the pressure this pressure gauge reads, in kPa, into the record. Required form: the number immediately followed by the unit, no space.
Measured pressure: 900kPa
